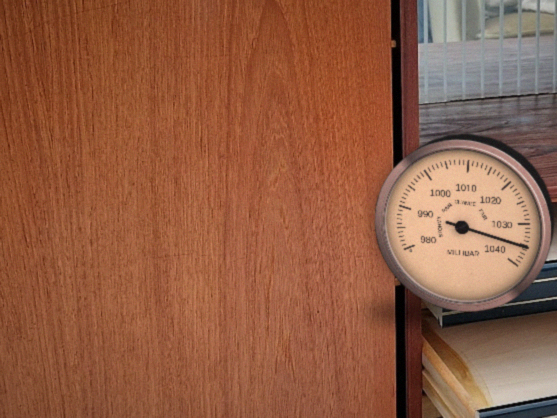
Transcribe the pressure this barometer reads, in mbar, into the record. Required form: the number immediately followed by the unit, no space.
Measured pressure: 1035mbar
